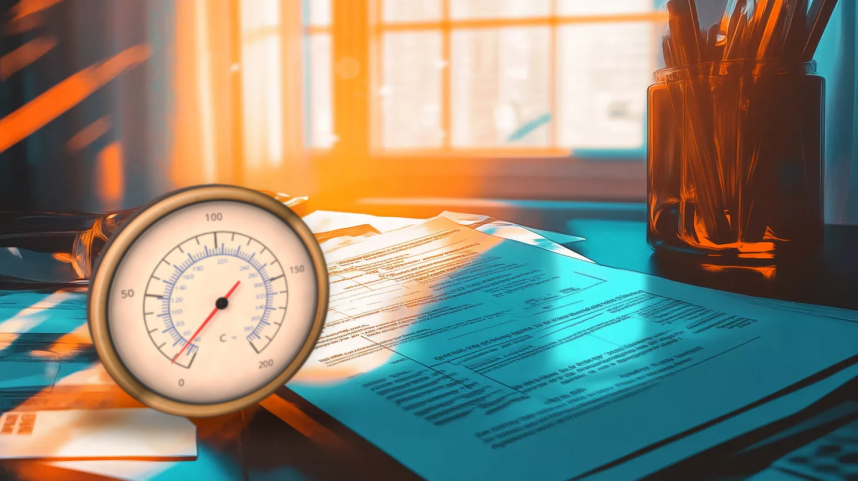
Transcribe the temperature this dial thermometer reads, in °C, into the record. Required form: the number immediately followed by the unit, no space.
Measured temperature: 10°C
